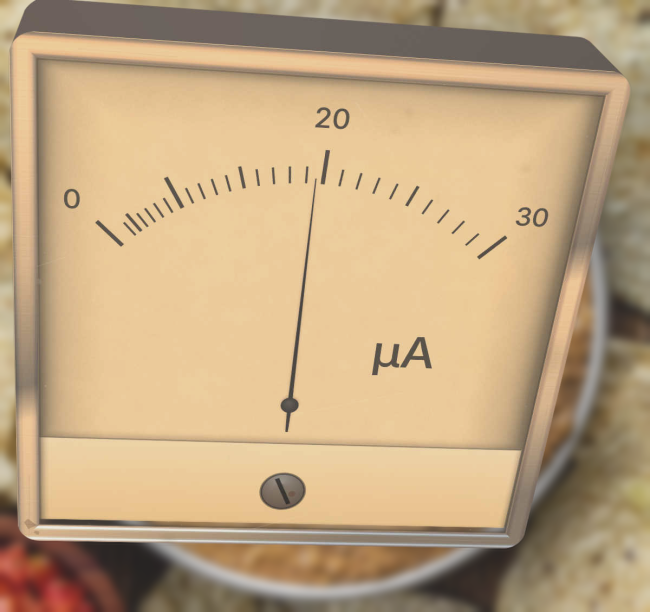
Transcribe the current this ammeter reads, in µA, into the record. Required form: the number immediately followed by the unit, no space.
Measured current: 19.5µA
